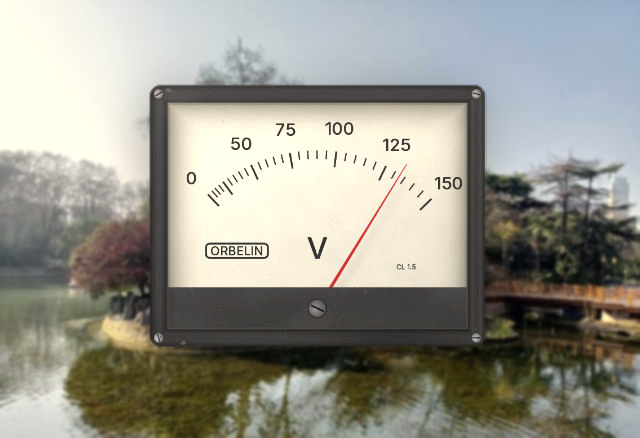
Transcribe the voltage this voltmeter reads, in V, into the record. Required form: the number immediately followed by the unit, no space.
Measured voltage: 132.5V
